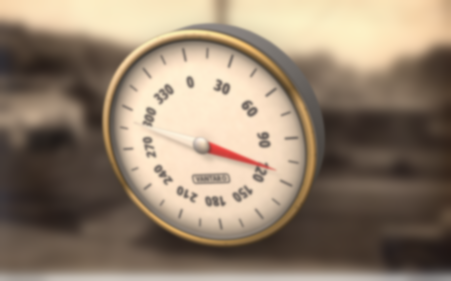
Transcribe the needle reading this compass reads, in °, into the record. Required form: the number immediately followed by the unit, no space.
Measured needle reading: 112.5°
